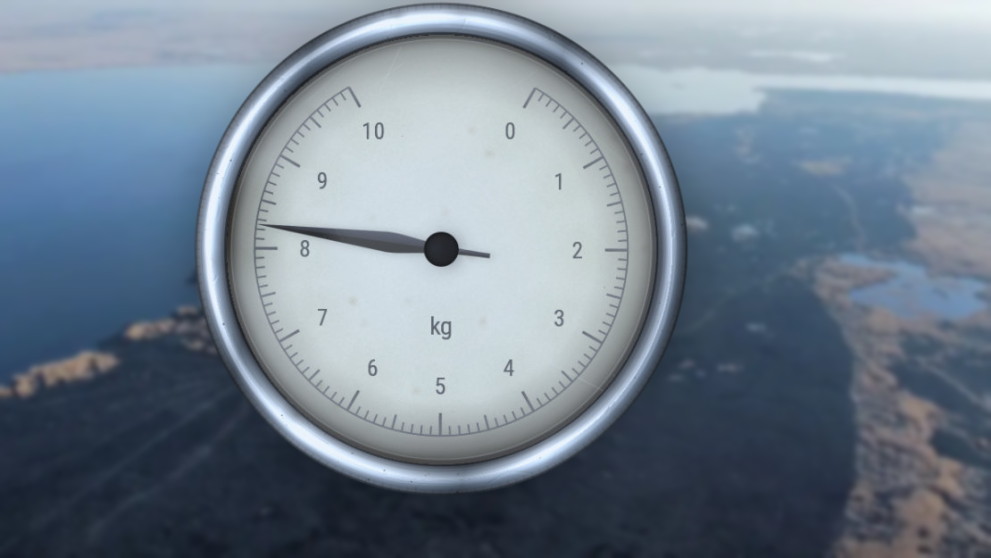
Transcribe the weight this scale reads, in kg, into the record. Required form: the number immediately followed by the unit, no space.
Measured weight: 8.25kg
